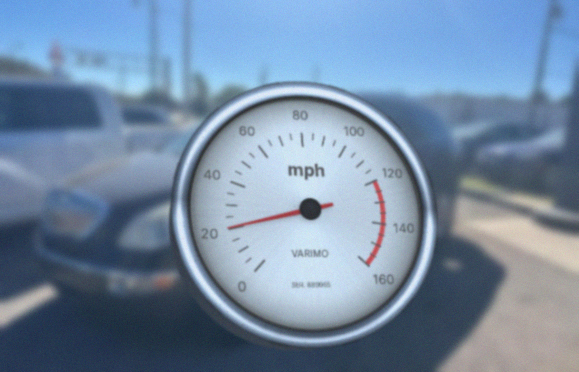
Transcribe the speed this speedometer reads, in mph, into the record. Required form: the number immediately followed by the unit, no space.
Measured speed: 20mph
